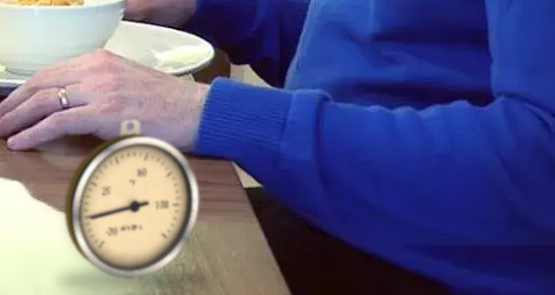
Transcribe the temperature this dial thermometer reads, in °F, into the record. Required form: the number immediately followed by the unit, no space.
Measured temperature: 0°F
